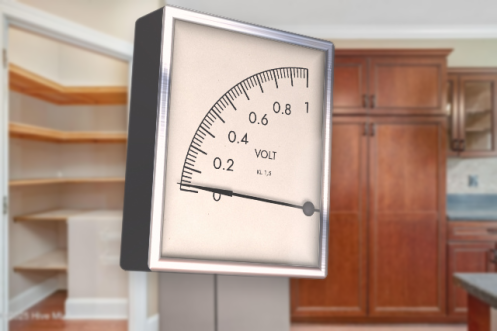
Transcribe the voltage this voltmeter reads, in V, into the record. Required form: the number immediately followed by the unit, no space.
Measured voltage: 0.02V
